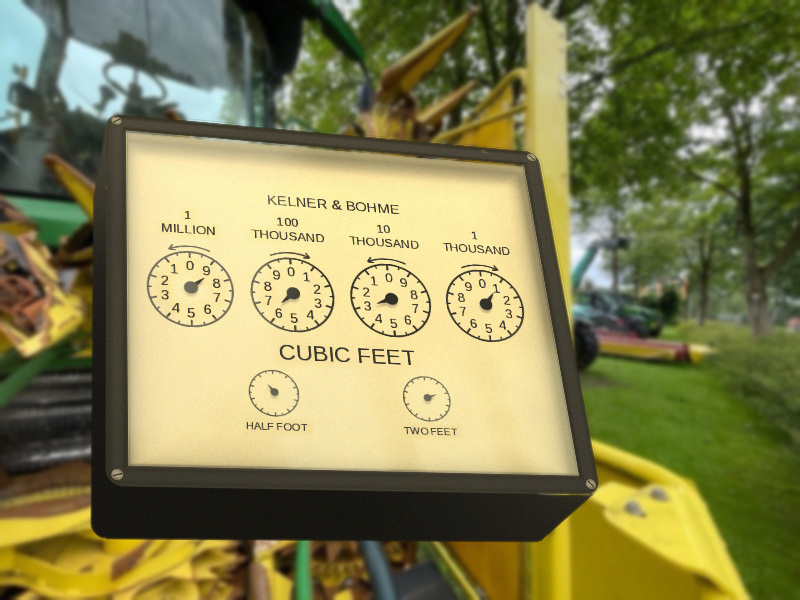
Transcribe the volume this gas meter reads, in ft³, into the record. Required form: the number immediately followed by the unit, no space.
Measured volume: 863100ft³
